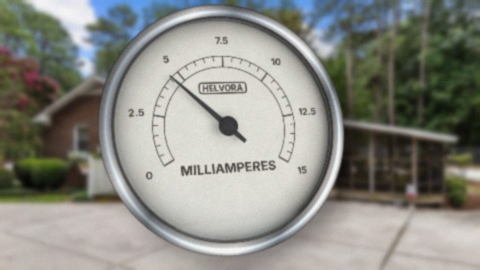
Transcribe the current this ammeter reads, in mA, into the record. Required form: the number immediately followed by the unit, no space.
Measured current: 4.5mA
